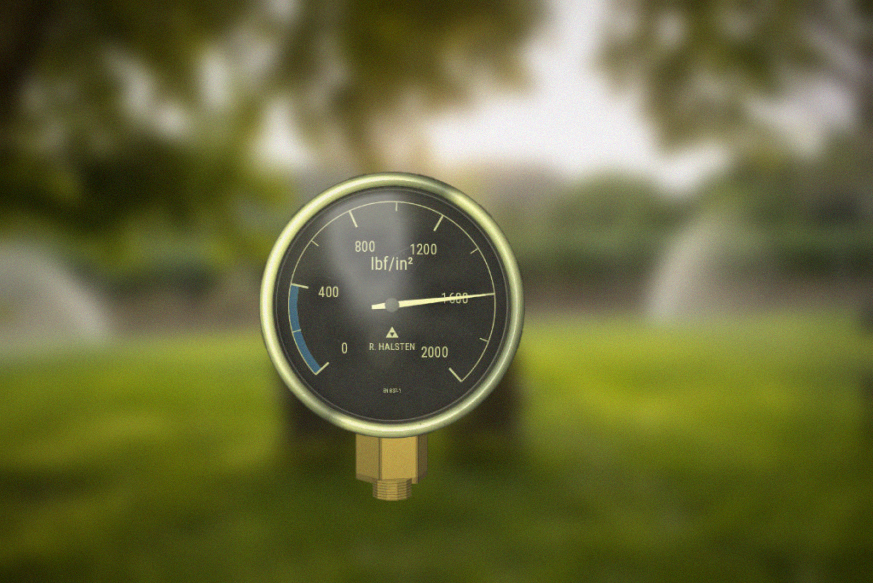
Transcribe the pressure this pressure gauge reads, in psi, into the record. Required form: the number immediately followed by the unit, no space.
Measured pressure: 1600psi
